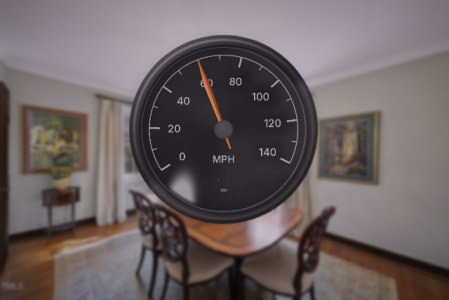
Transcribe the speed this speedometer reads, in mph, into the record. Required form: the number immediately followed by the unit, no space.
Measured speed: 60mph
